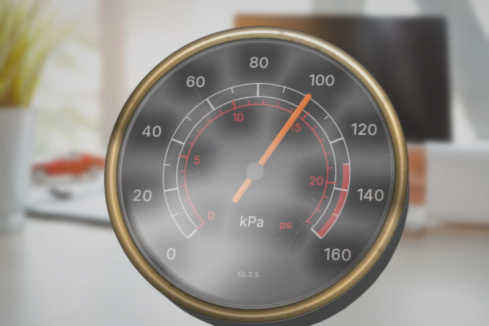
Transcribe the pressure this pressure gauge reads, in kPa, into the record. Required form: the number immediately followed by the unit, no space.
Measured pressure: 100kPa
